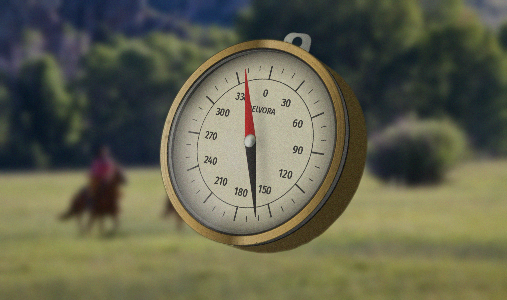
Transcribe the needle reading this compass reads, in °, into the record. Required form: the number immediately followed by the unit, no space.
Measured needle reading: 340°
